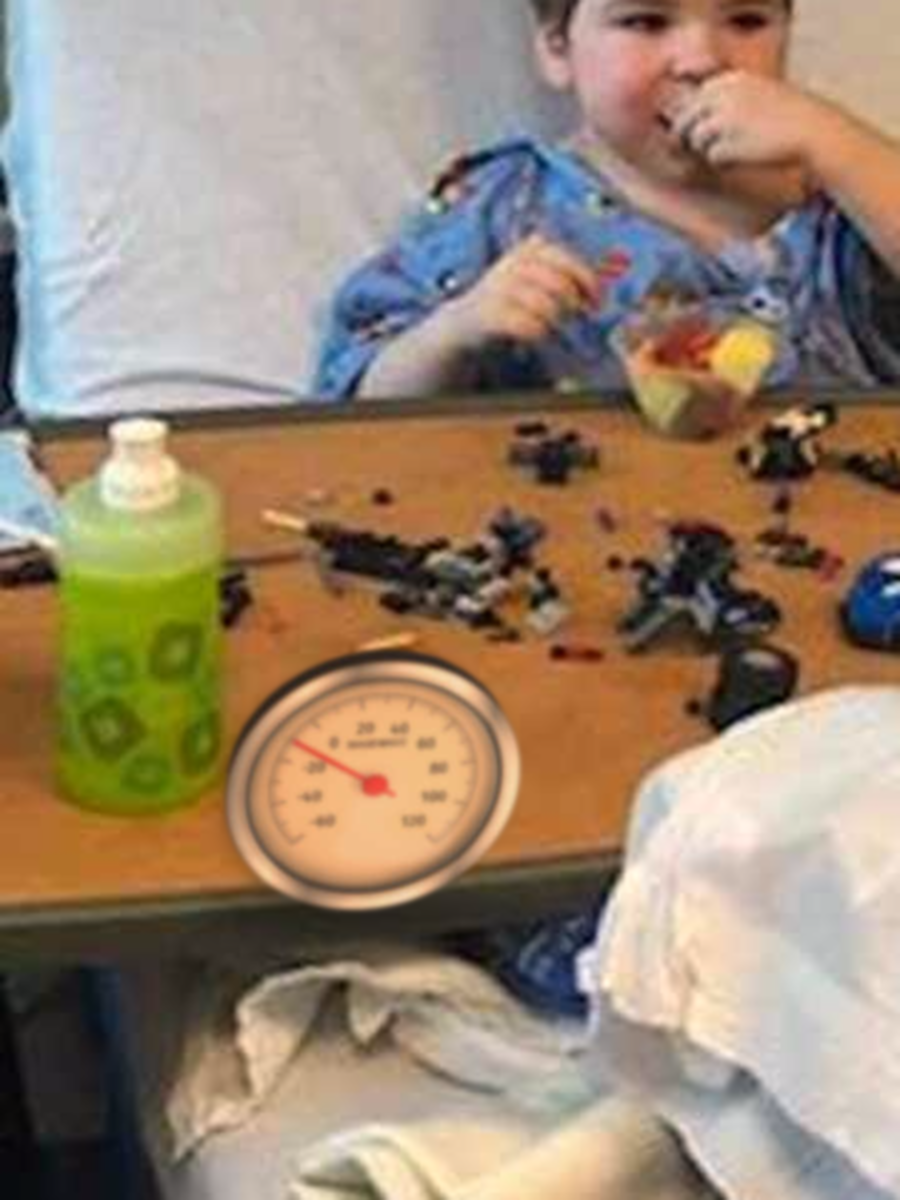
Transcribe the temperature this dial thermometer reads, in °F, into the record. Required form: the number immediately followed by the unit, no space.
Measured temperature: -10°F
